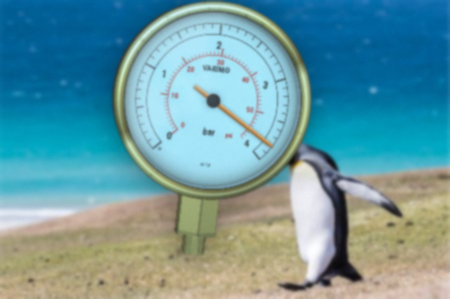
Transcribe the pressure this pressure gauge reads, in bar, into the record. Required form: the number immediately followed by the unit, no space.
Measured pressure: 3.8bar
